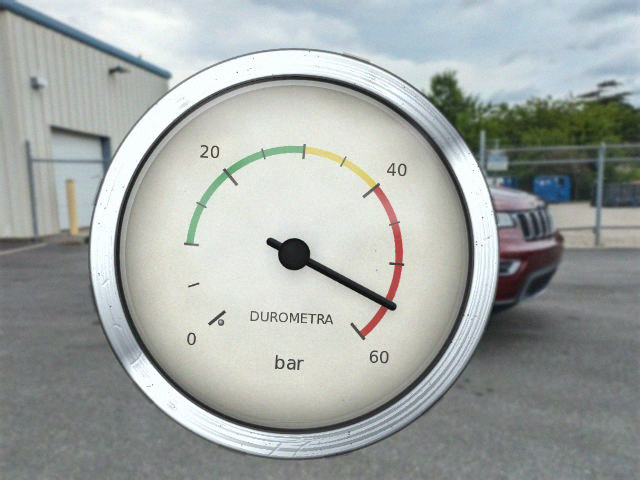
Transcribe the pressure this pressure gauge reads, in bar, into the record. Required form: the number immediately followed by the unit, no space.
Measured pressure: 55bar
